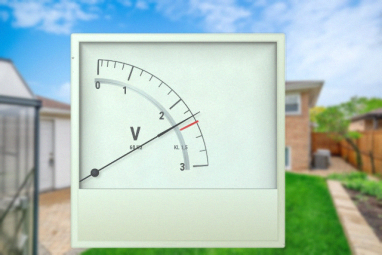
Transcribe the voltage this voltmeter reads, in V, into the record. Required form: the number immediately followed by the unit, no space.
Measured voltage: 2.3V
